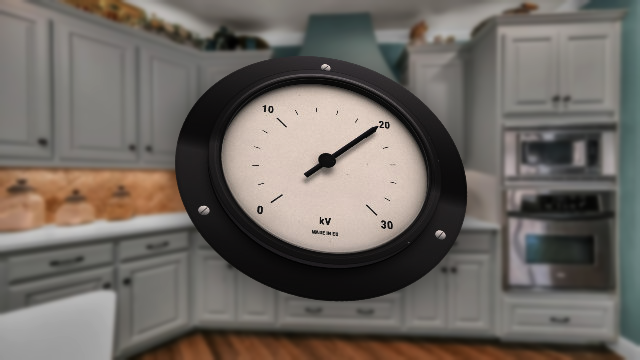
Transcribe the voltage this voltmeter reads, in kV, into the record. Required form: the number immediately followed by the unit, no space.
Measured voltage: 20kV
